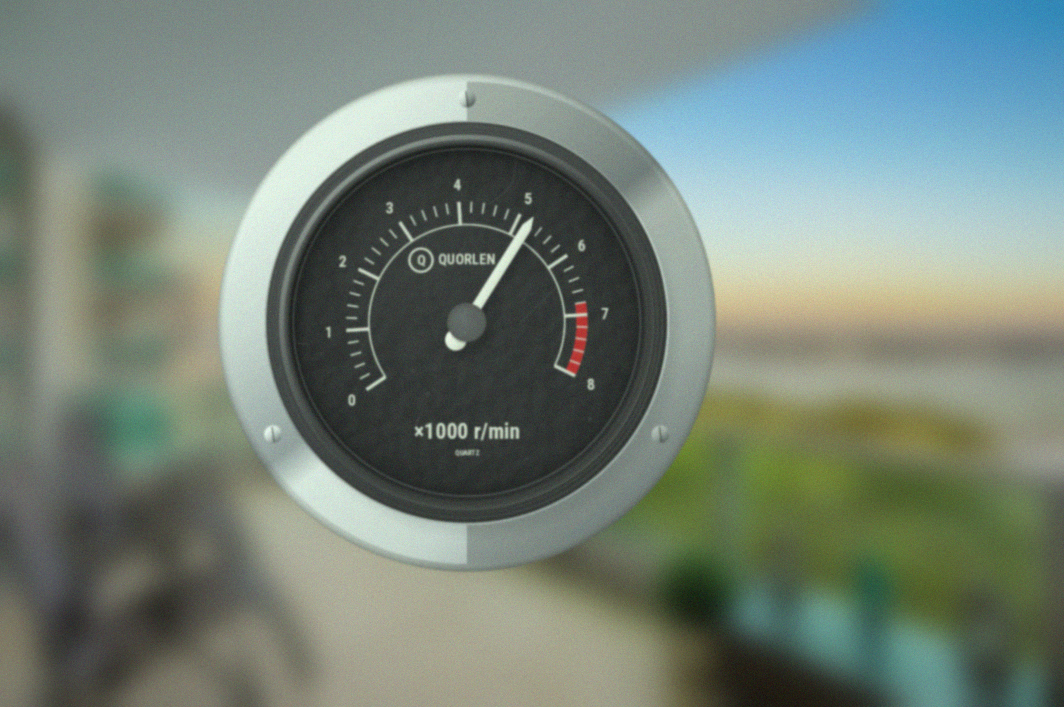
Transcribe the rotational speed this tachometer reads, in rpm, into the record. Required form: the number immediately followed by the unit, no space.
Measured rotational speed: 5200rpm
